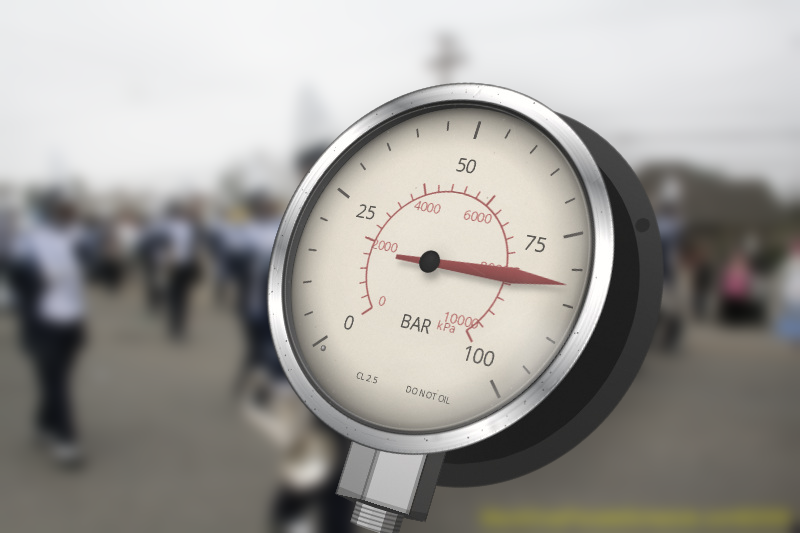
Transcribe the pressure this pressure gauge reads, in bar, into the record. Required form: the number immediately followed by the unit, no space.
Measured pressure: 82.5bar
